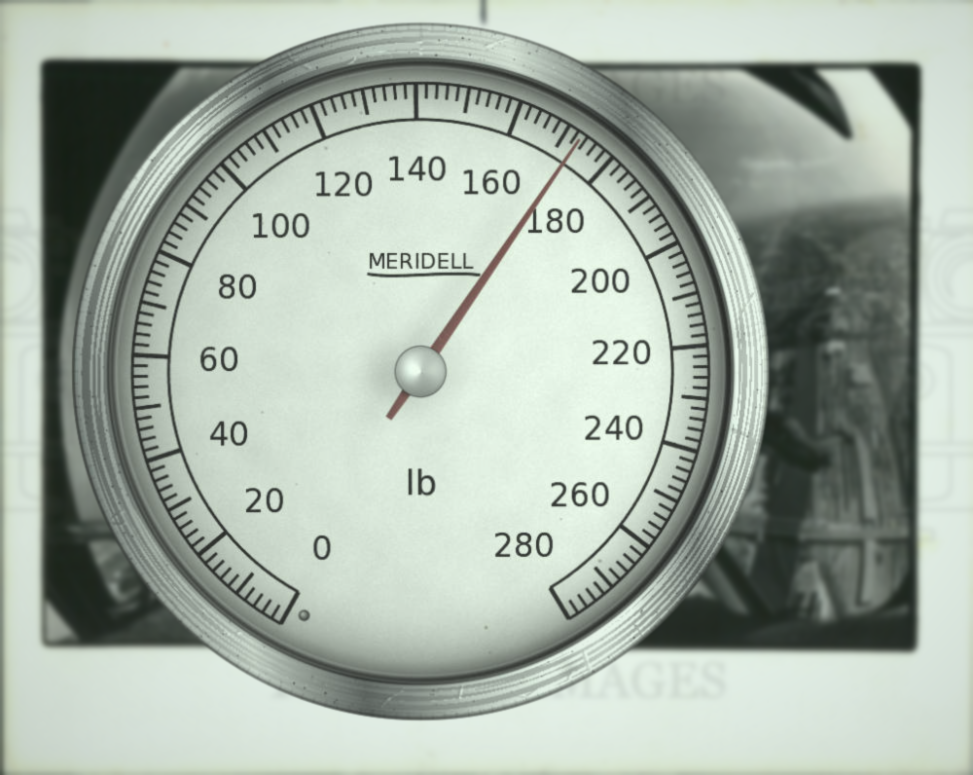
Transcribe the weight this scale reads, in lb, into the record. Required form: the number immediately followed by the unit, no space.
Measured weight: 173lb
